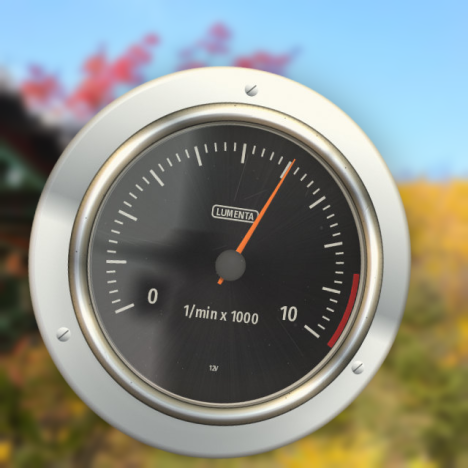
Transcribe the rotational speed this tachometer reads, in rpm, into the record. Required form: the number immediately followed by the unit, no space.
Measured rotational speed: 6000rpm
